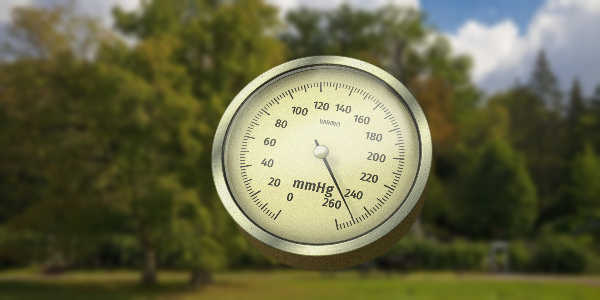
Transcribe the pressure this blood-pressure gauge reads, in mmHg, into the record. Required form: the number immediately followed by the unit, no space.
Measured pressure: 250mmHg
